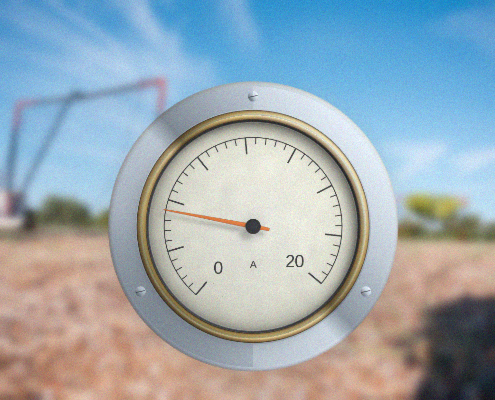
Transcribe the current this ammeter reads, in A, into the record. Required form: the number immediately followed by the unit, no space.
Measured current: 4.5A
